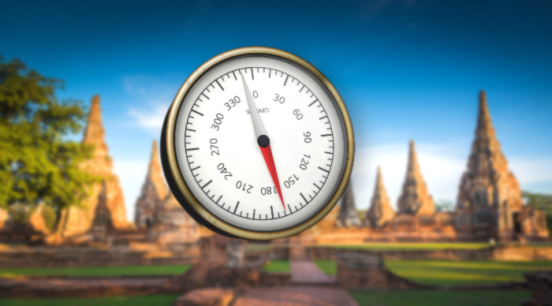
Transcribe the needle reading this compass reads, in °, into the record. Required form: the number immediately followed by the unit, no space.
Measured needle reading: 170°
